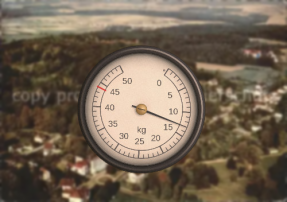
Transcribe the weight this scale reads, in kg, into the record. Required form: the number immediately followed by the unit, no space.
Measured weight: 13kg
